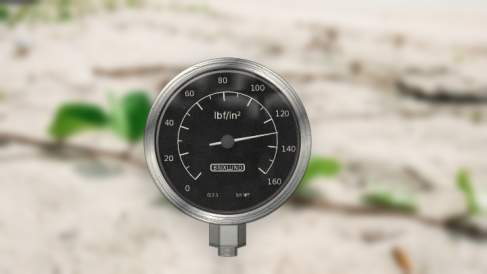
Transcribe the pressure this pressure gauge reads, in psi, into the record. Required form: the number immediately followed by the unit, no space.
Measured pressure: 130psi
